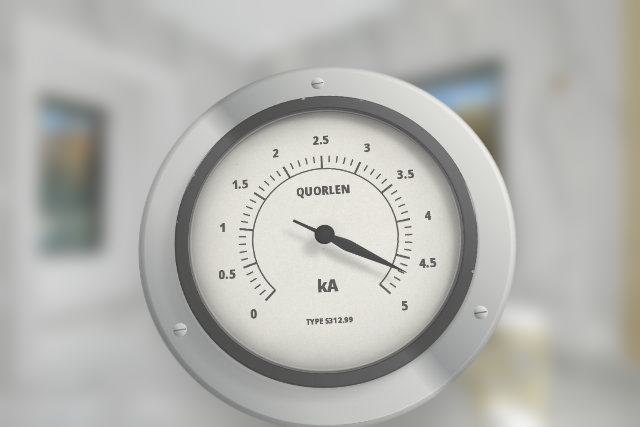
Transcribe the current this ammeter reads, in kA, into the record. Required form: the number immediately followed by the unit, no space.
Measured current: 4.7kA
